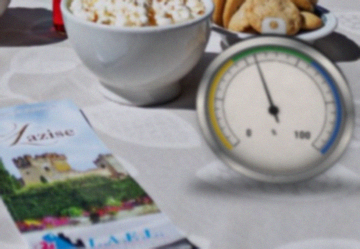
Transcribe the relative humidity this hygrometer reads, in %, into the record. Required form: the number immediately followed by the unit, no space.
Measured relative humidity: 44%
